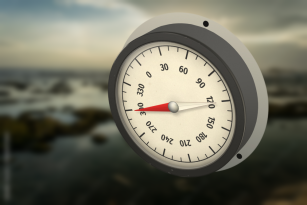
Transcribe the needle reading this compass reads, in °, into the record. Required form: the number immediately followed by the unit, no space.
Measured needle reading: 300°
